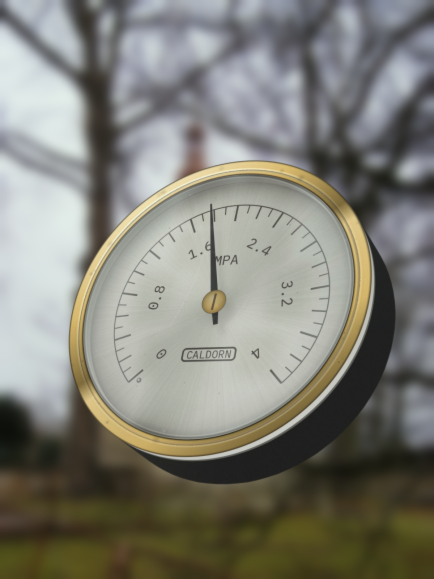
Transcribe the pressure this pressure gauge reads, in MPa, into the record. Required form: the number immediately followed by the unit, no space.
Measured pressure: 1.8MPa
